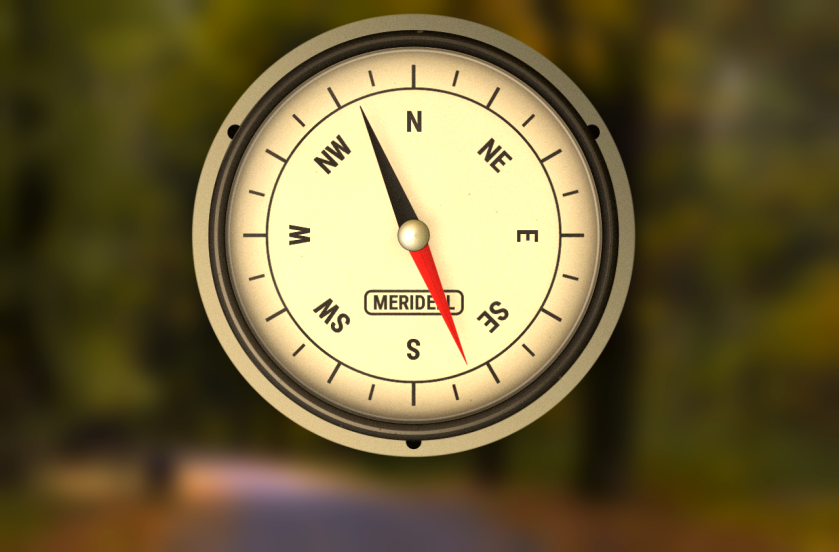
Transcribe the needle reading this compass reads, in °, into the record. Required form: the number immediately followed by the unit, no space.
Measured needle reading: 157.5°
